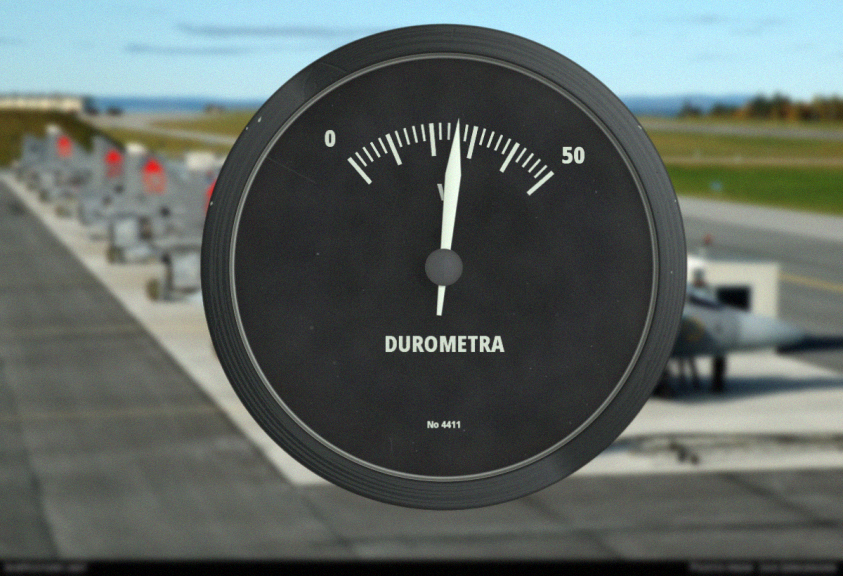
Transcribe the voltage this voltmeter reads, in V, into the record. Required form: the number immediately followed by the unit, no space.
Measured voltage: 26V
